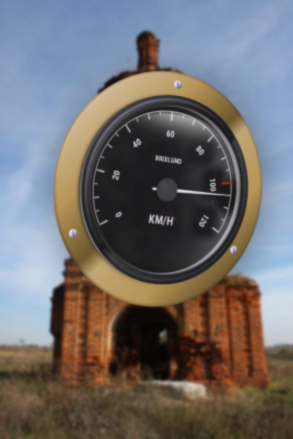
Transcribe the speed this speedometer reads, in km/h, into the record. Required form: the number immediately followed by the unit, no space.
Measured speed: 105km/h
